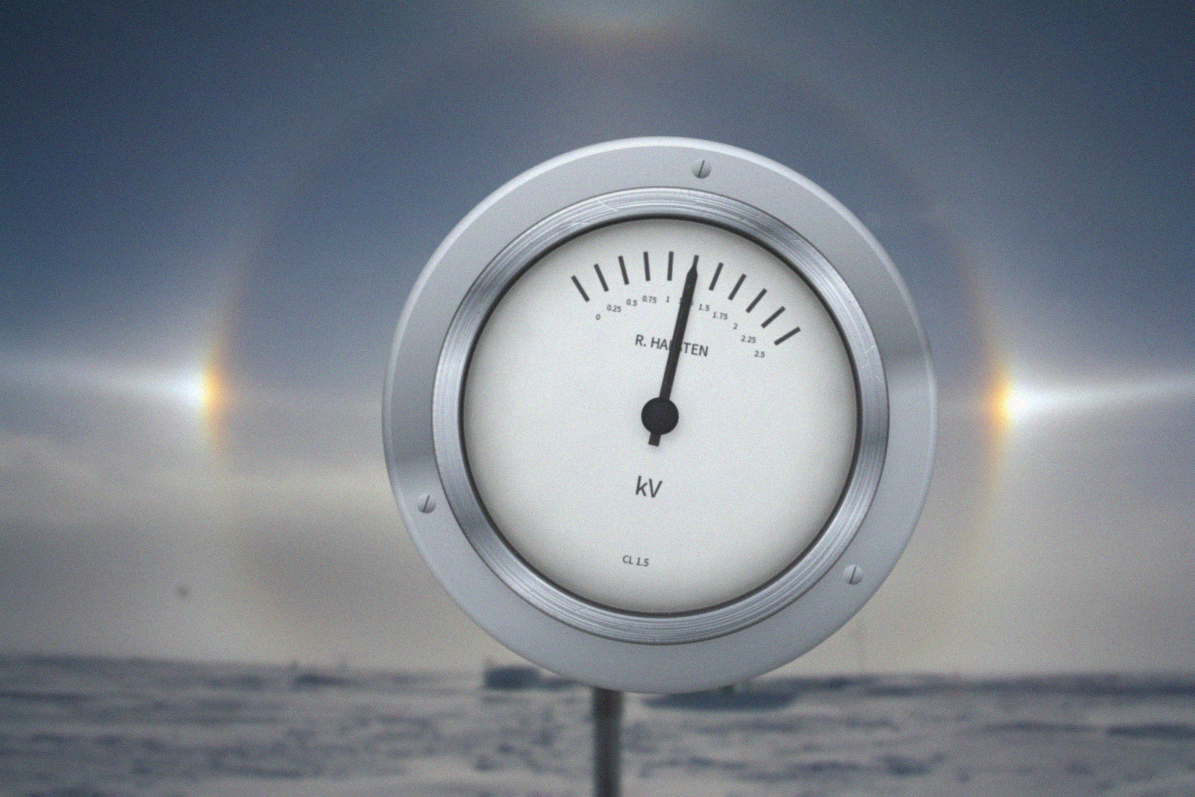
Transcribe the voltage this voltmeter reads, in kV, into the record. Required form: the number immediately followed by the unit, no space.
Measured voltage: 1.25kV
